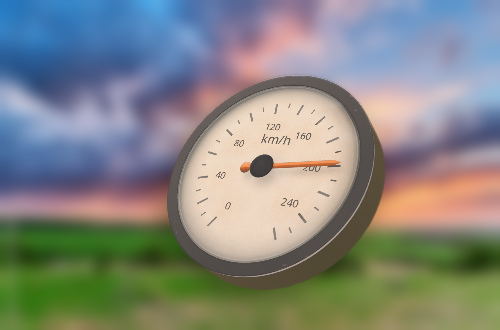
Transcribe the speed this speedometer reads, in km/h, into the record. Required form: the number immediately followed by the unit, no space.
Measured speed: 200km/h
